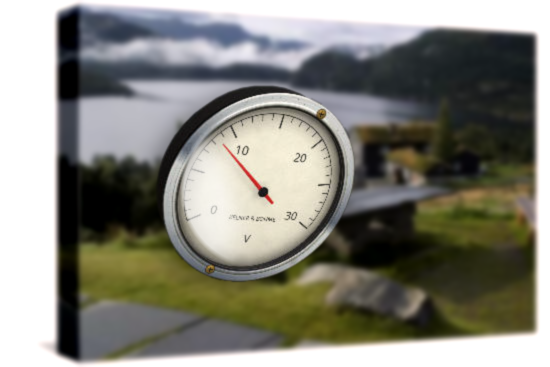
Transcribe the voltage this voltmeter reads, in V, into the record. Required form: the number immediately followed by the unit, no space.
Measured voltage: 8.5V
